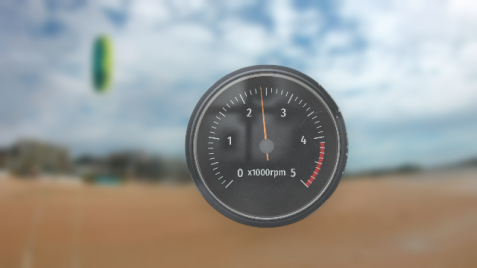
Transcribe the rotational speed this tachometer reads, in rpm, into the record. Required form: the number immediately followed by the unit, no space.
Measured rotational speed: 2400rpm
